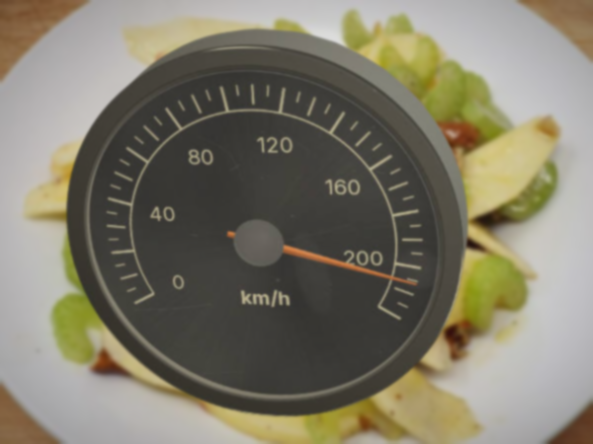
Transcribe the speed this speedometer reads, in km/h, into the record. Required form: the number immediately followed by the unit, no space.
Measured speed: 205km/h
